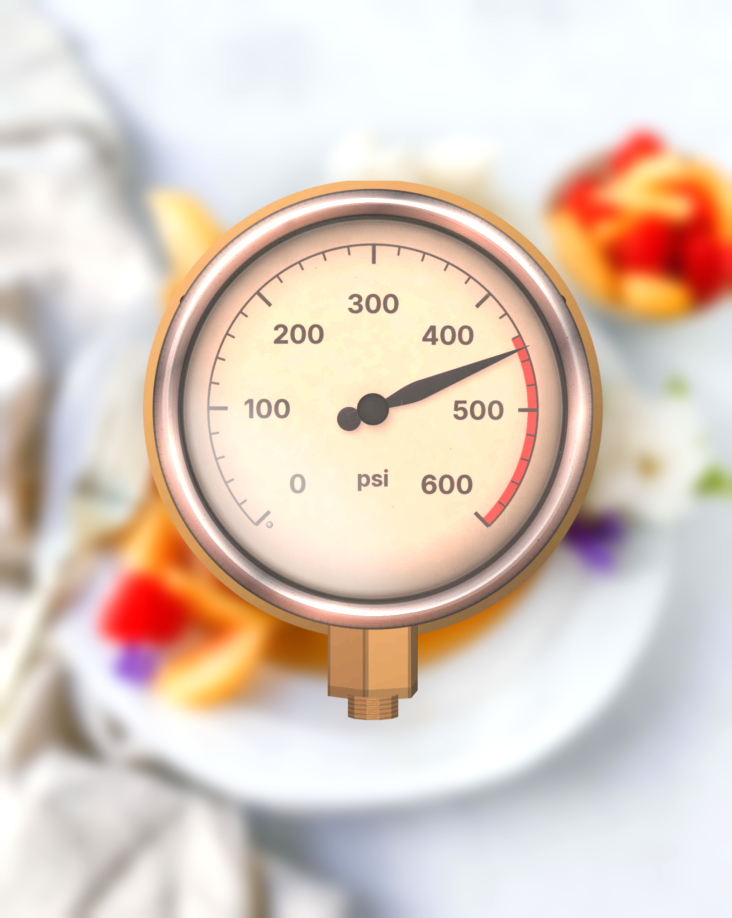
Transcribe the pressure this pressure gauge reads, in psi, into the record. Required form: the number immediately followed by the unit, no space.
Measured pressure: 450psi
